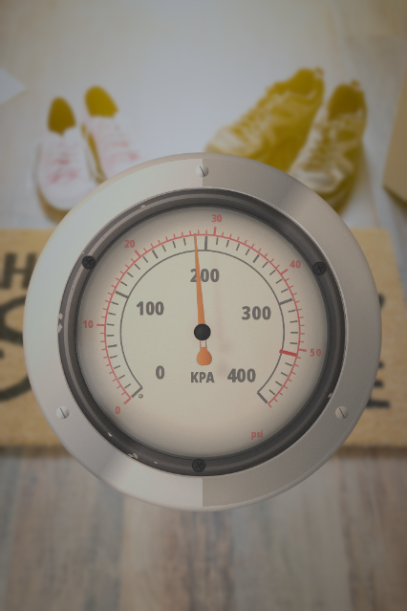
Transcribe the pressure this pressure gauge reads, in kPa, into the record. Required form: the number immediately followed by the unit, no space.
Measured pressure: 190kPa
